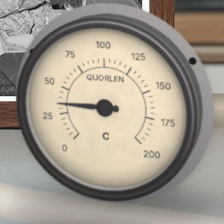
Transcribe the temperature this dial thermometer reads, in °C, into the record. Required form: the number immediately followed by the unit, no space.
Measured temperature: 35°C
